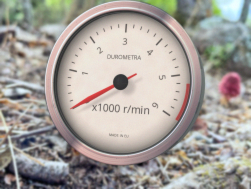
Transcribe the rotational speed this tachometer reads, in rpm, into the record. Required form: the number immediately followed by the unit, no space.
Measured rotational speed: 0rpm
